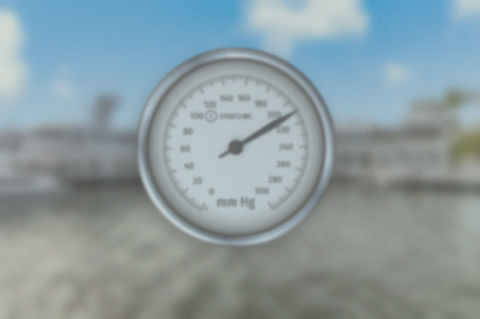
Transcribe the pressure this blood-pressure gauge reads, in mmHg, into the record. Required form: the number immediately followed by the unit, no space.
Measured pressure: 210mmHg
